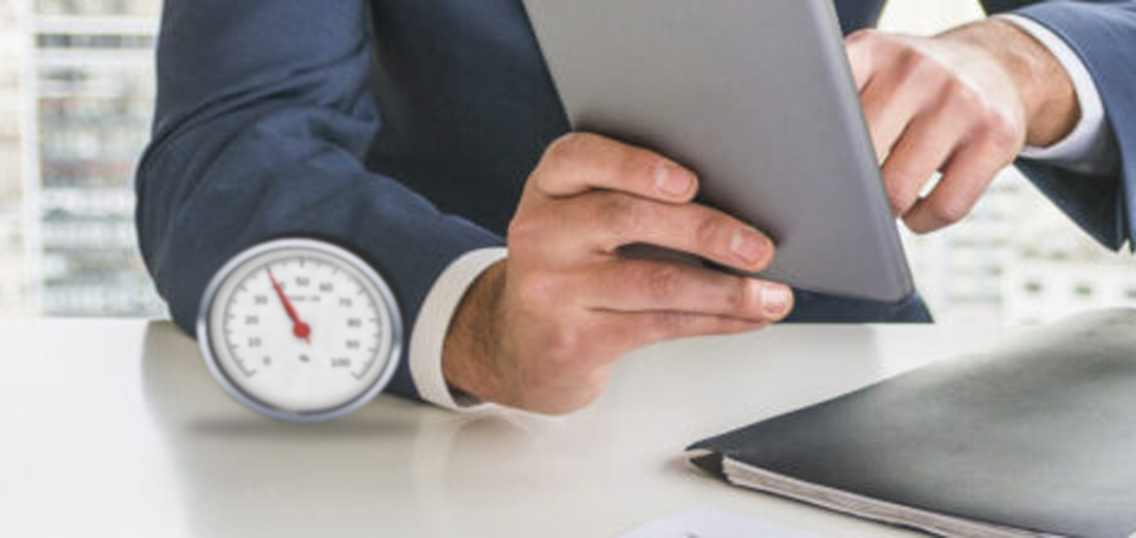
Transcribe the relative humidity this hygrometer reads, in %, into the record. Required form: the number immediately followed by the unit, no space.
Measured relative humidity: 40%
